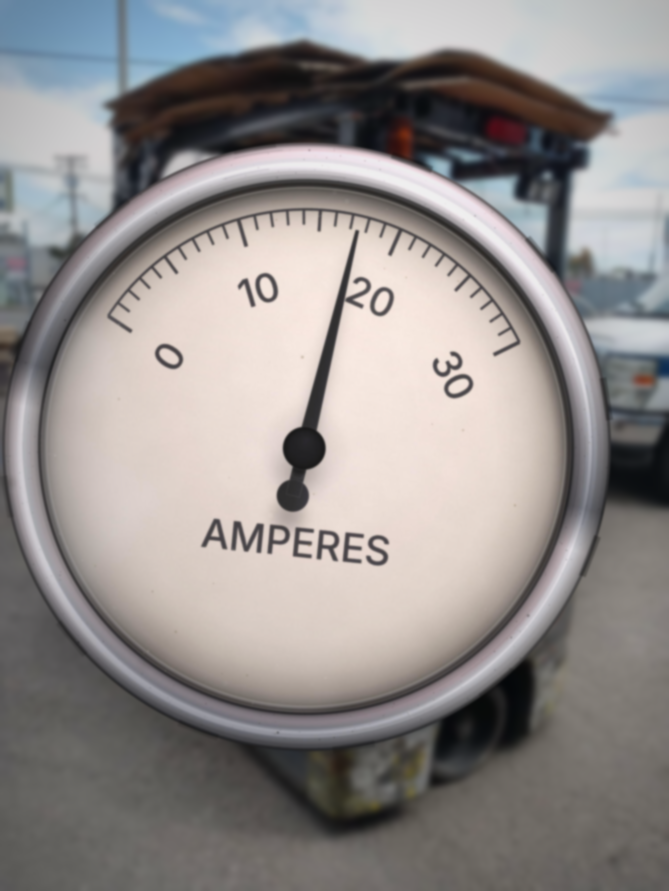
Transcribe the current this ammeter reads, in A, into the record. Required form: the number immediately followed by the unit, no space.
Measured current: 17.5A
